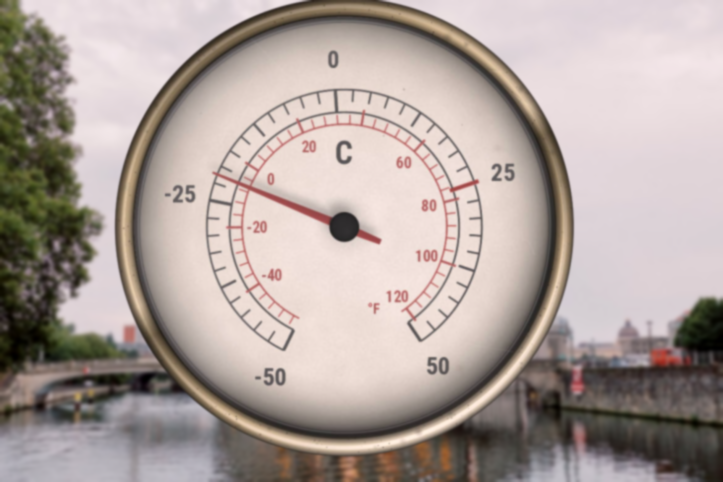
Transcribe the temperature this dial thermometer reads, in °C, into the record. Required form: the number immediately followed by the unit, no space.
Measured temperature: -21.25°C
